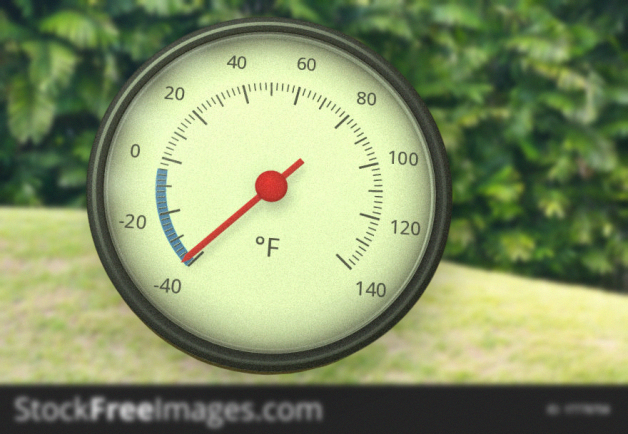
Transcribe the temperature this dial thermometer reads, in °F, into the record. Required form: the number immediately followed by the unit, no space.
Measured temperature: -38°F
